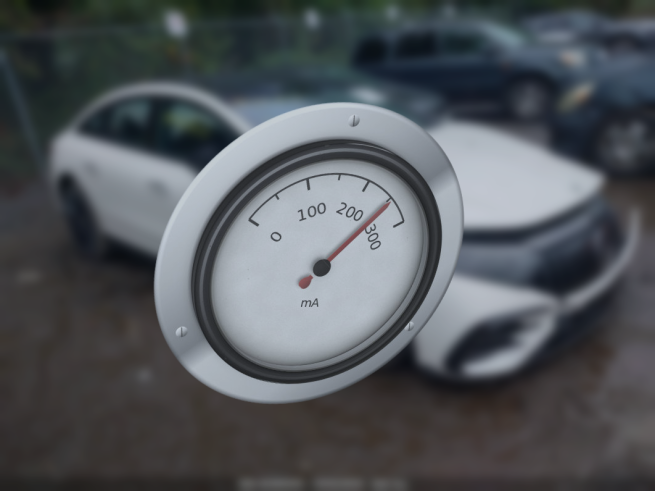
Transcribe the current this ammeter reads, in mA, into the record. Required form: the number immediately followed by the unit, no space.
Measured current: 250mA
